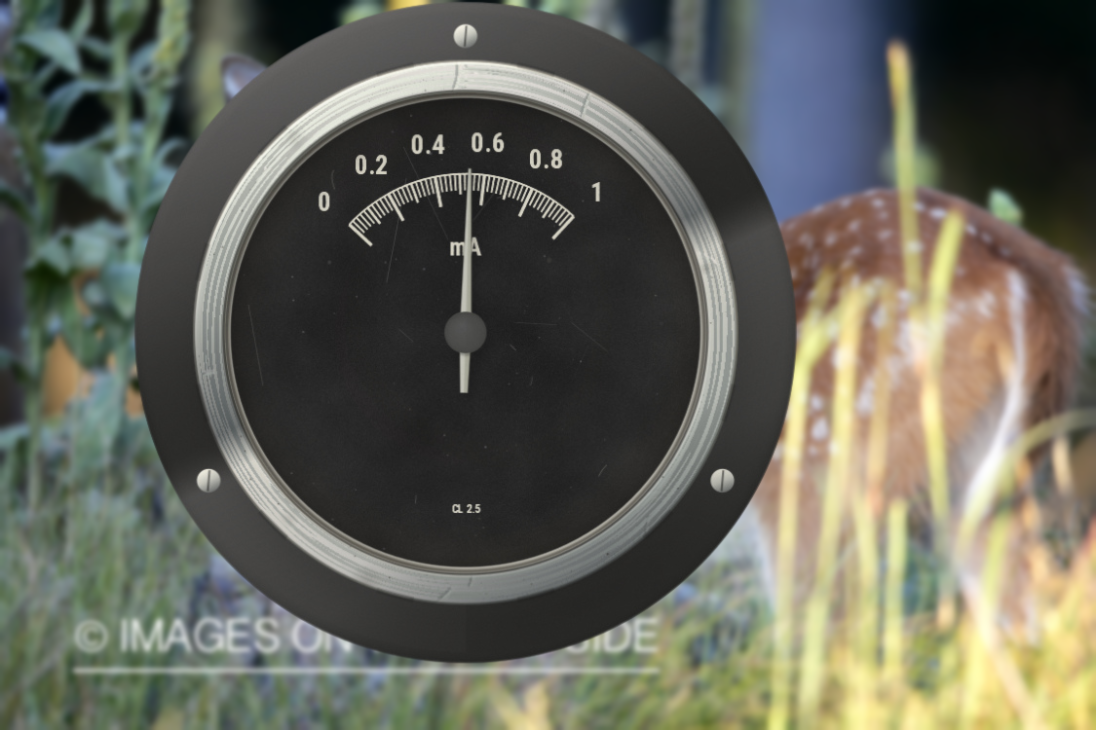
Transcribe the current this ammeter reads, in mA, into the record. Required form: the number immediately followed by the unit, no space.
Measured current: 0.54mA
